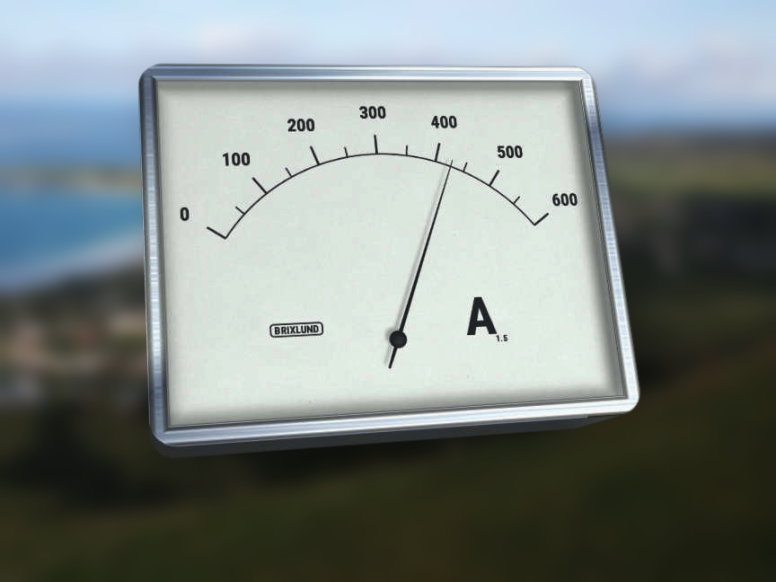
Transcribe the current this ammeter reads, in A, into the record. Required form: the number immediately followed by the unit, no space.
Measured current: 425A
